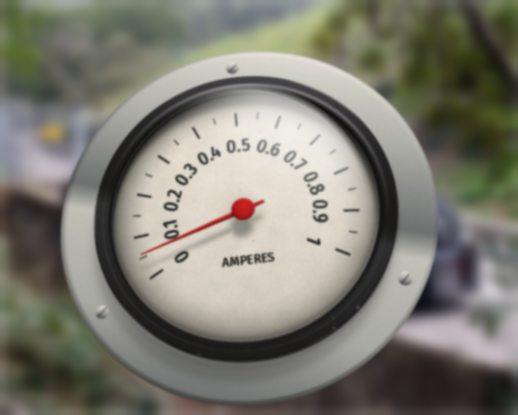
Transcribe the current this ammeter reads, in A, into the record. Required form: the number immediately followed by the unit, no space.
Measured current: 0.05A
